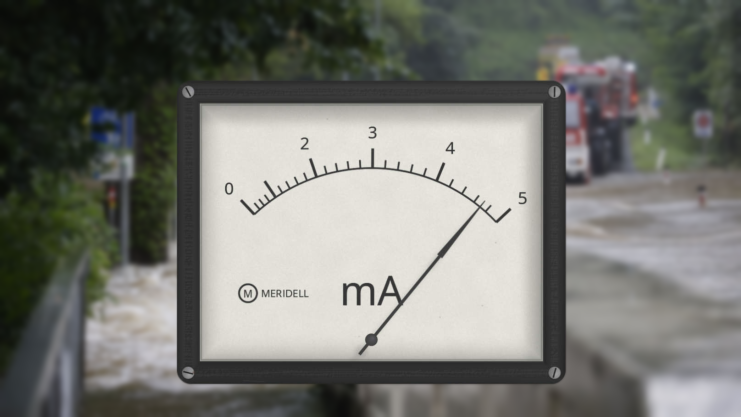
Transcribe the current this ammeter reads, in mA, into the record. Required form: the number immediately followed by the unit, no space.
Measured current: 4.7mA
